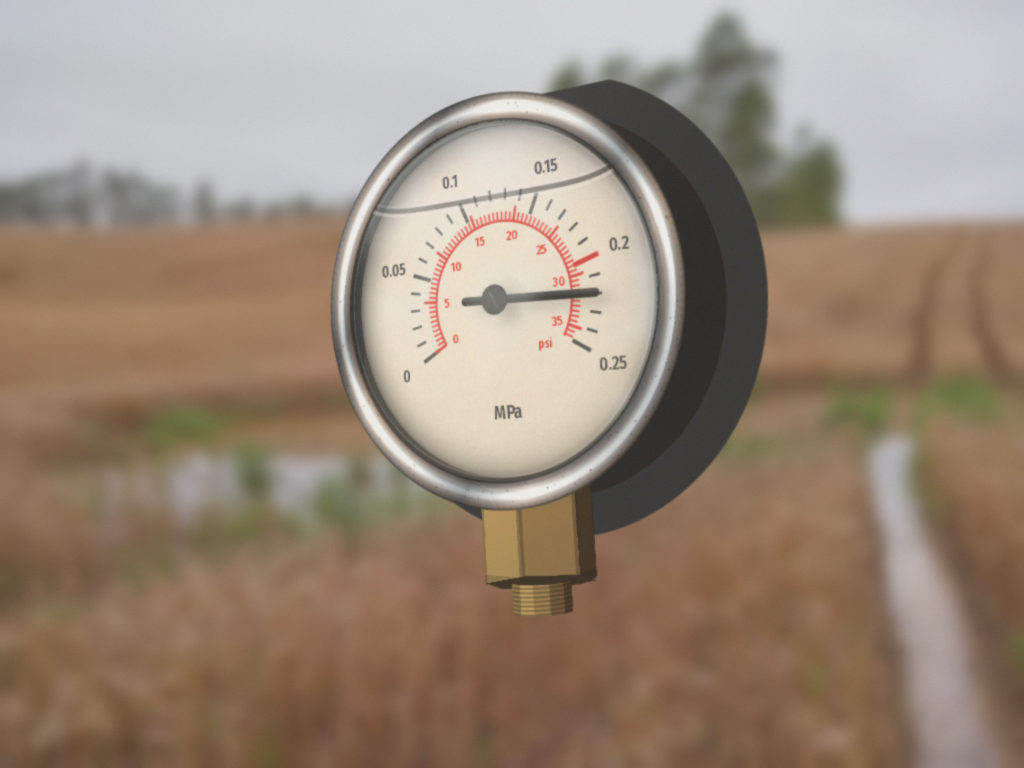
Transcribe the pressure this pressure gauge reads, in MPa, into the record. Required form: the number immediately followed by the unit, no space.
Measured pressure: 0.22MPa
